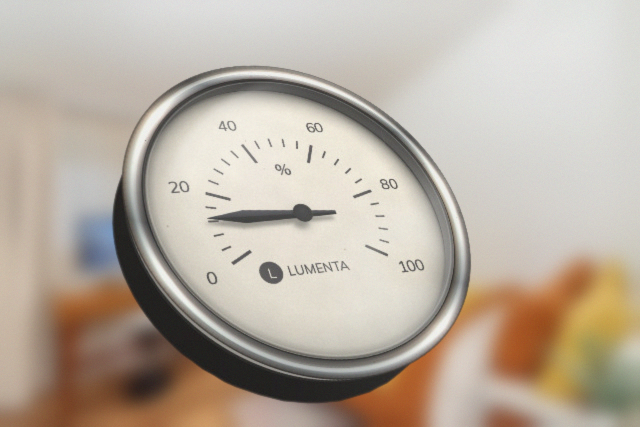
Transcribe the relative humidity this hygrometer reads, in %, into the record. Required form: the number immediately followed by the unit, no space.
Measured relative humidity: 12%
